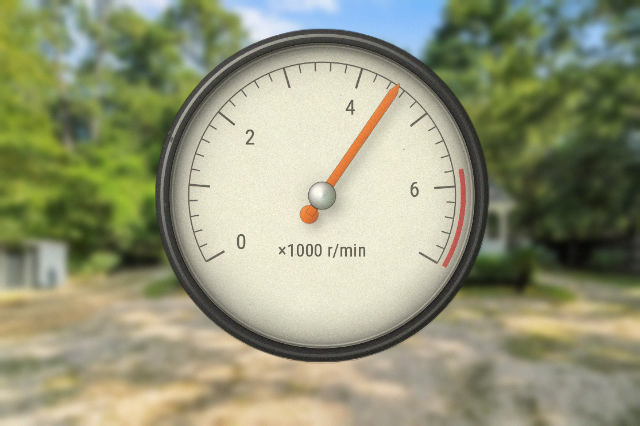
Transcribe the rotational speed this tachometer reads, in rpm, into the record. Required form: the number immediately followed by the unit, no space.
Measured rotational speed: 4500rpm
